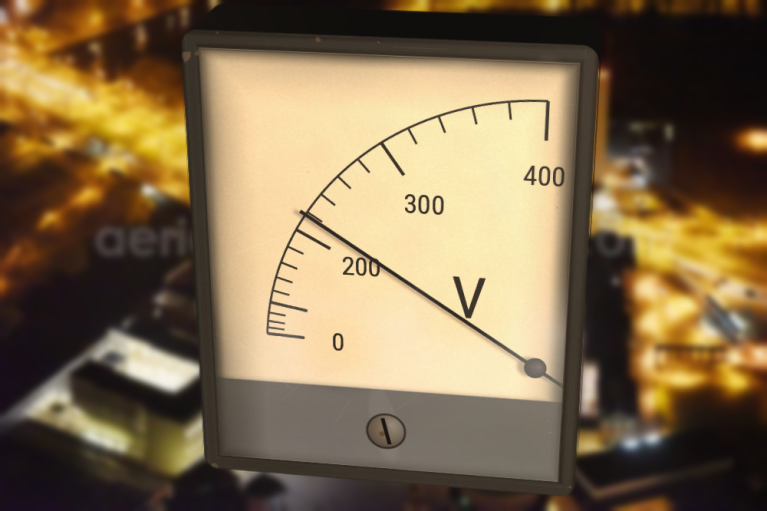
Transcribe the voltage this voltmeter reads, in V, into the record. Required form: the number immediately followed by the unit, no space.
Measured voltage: 220V
